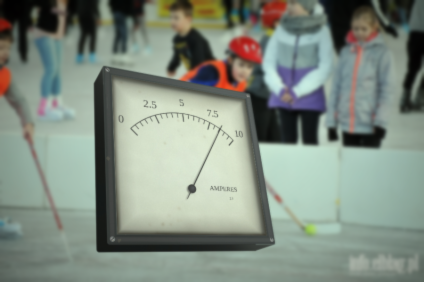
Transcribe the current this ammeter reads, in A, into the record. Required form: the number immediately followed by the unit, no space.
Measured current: 8.5A
